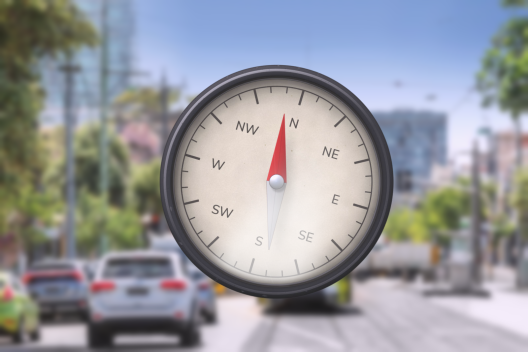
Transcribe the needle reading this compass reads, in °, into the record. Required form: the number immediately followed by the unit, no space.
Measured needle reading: 350°
